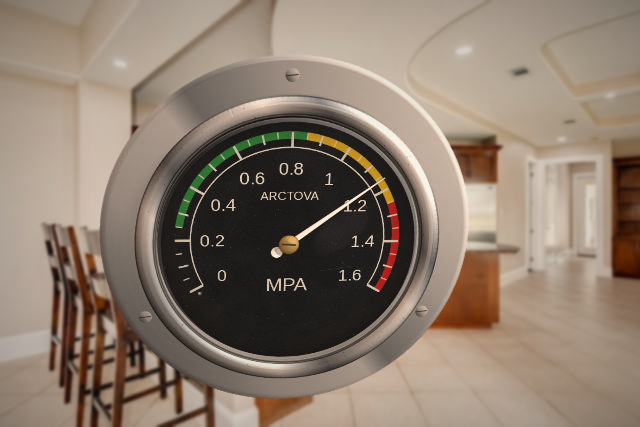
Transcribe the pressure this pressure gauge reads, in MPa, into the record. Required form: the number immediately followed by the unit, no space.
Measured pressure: 1.15MPa
